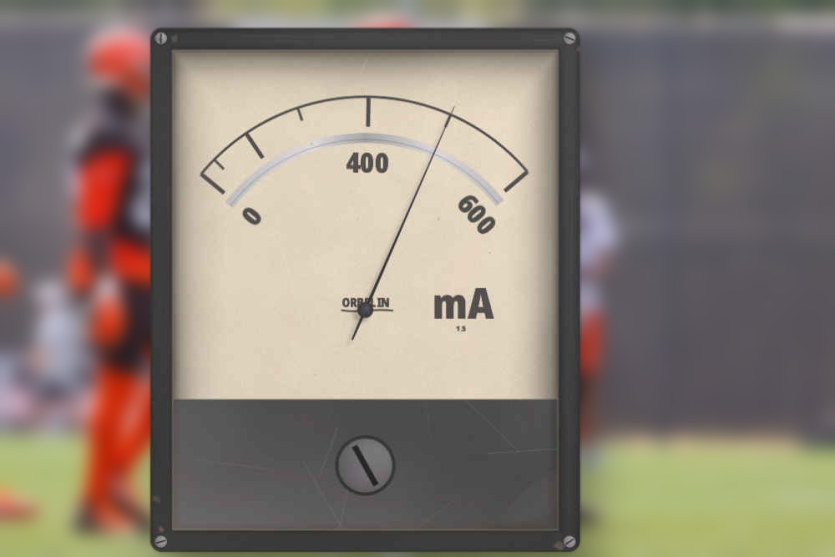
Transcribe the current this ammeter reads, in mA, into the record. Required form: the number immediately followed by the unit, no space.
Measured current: 500mA
